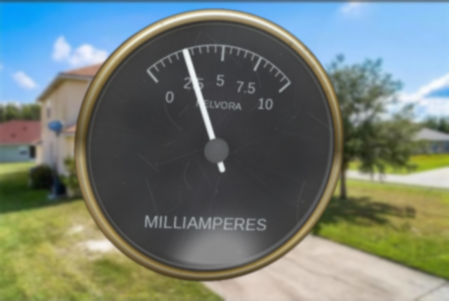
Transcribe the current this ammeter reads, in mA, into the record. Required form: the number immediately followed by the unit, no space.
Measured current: 2.5mA
